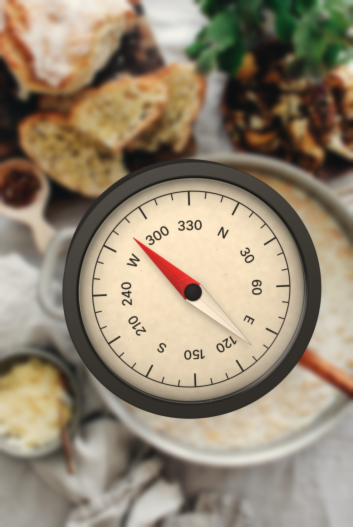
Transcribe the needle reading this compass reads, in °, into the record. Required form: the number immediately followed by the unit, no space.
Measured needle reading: 285°
